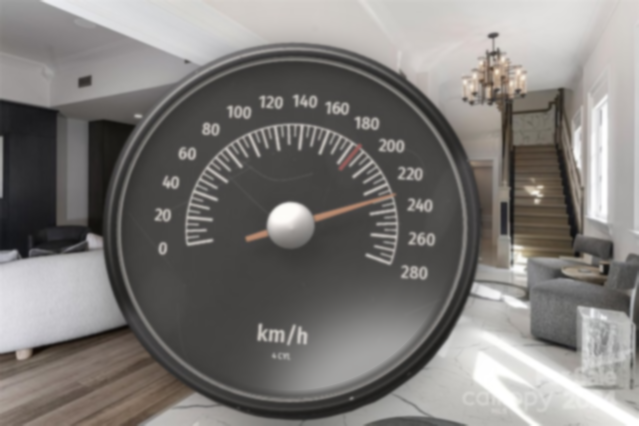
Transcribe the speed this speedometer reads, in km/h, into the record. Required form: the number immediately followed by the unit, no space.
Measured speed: 230km/h
